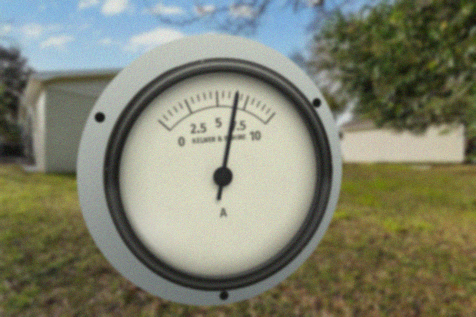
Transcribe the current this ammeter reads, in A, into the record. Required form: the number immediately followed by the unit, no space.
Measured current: 6.5A
